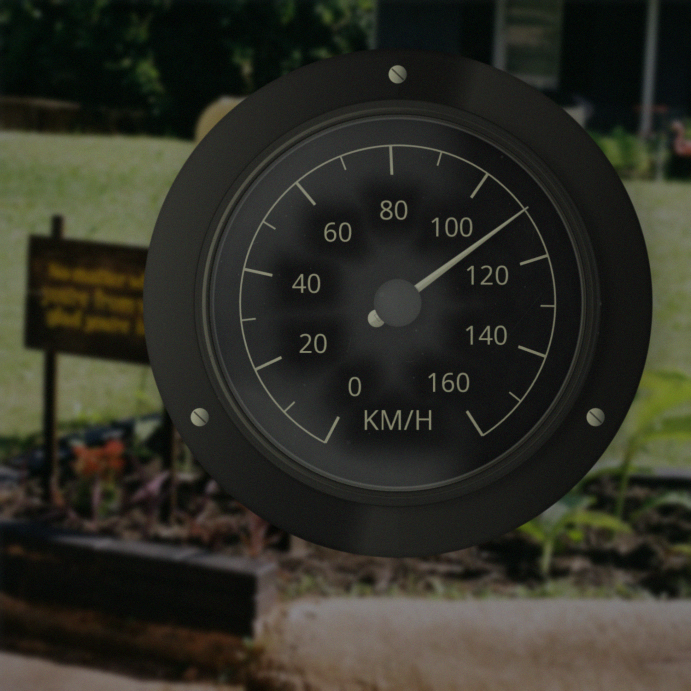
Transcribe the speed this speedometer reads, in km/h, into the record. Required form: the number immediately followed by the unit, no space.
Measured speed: 110km/h
